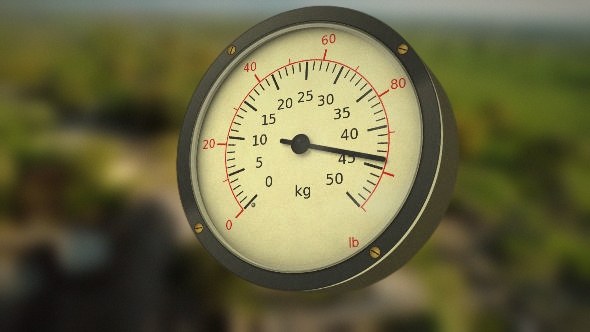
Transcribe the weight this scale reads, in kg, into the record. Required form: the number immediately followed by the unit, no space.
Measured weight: 44kg
